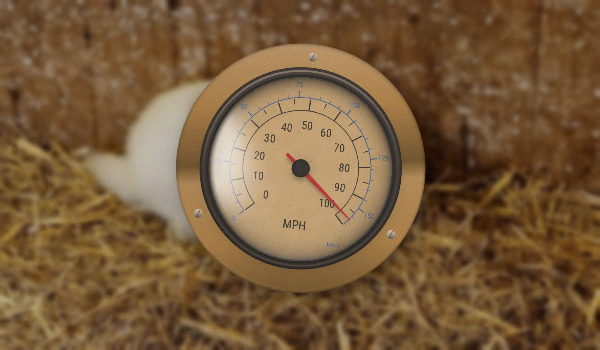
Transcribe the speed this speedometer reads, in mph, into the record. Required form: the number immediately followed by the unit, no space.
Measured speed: 97.5mph
